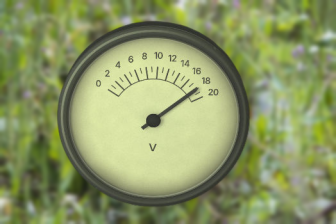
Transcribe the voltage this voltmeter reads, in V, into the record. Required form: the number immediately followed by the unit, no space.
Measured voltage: 18V
